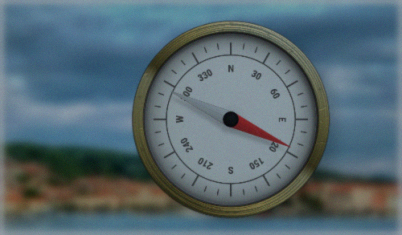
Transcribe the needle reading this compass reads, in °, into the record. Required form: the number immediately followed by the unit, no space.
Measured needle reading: 115°
